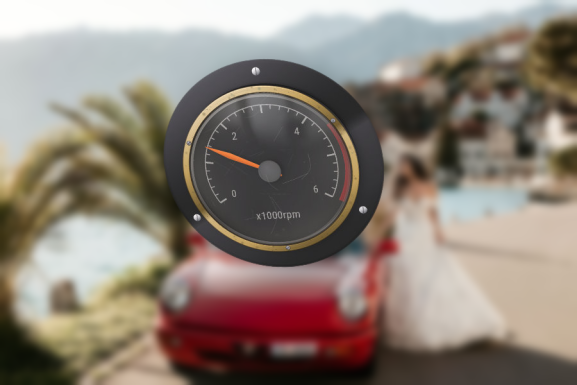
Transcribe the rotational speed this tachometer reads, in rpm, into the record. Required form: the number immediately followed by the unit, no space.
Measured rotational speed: 1400rpm
